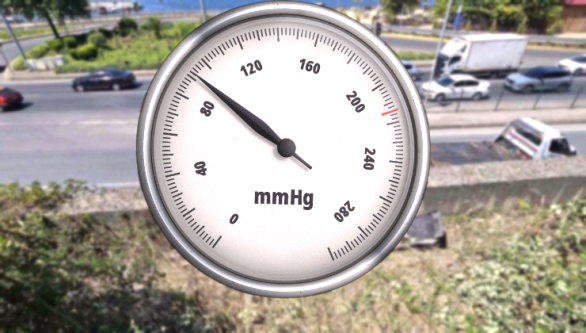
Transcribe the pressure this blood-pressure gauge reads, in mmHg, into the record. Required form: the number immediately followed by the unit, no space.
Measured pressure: 92mmHg
